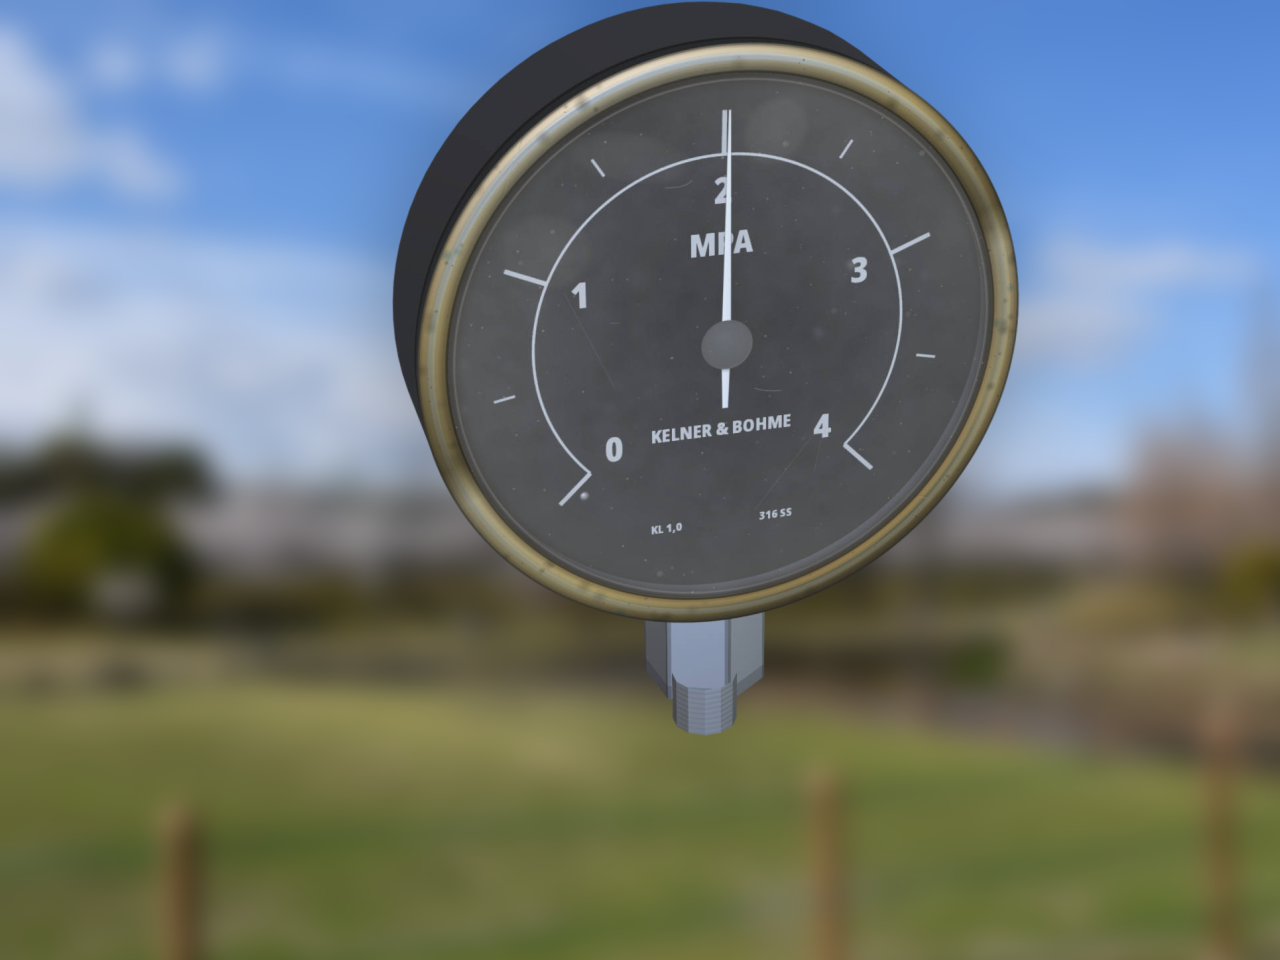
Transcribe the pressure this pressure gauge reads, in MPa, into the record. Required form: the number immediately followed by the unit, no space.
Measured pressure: 2MPa
